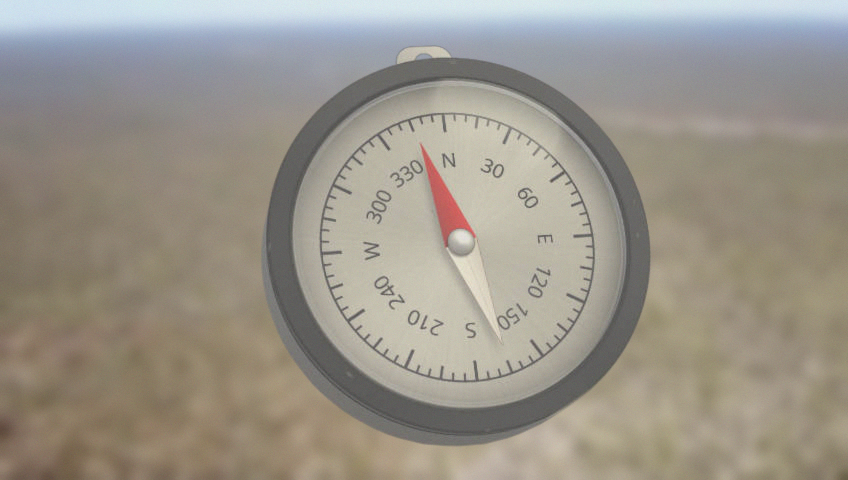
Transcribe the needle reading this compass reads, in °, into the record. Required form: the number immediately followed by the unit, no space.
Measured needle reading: 345°
